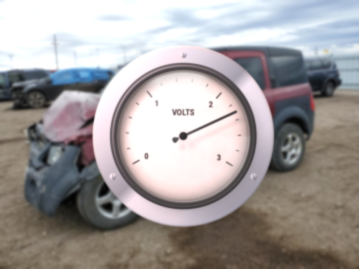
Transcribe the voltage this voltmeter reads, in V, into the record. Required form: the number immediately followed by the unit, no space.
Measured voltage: 2.3V
